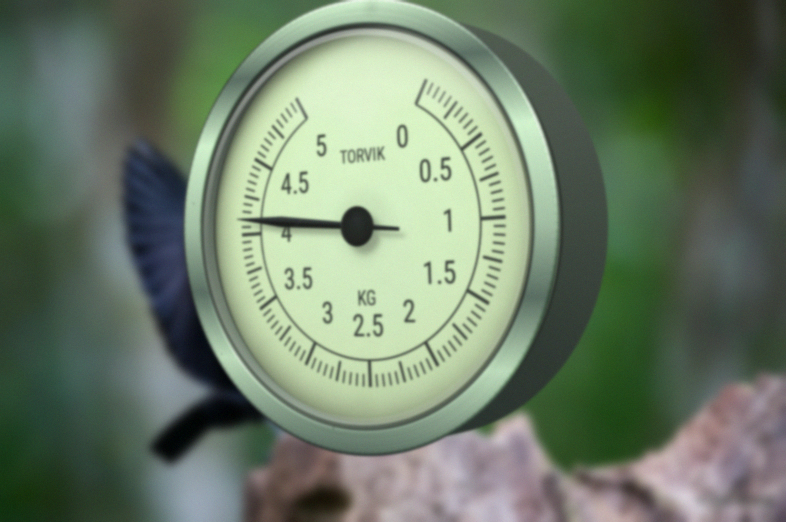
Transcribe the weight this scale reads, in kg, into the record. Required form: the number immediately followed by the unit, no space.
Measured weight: 4.1kg
